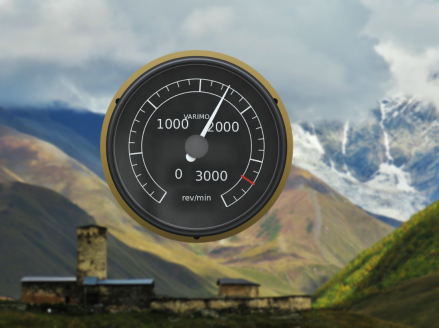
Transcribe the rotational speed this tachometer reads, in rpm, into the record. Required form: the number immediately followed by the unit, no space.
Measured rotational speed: 1750rpm
